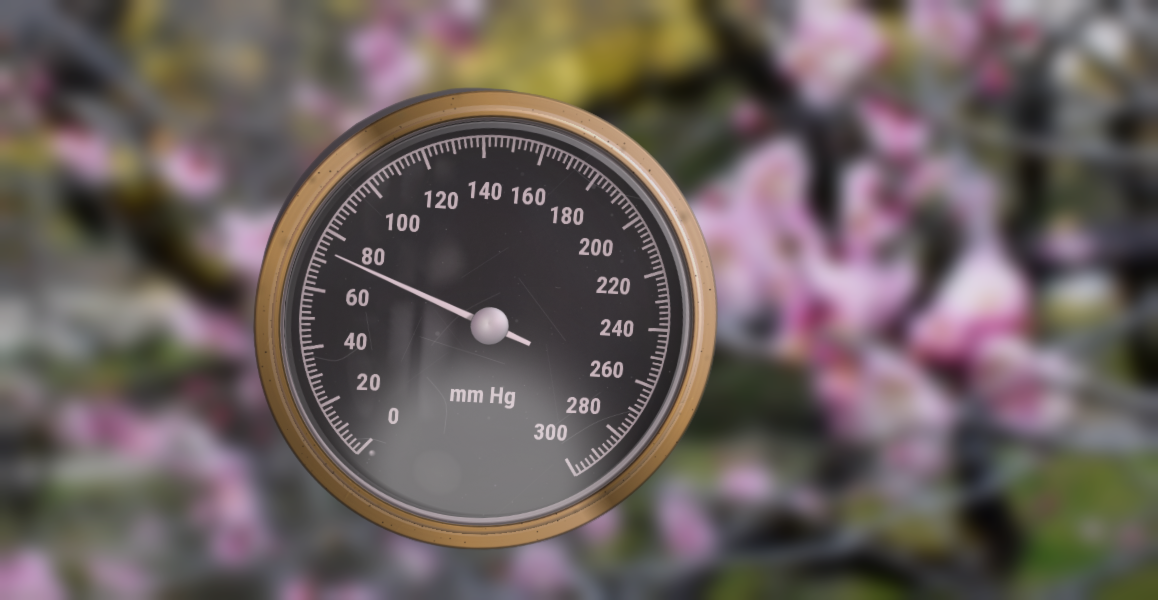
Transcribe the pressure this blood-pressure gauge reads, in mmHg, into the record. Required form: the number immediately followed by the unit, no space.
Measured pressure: 74mmHg
